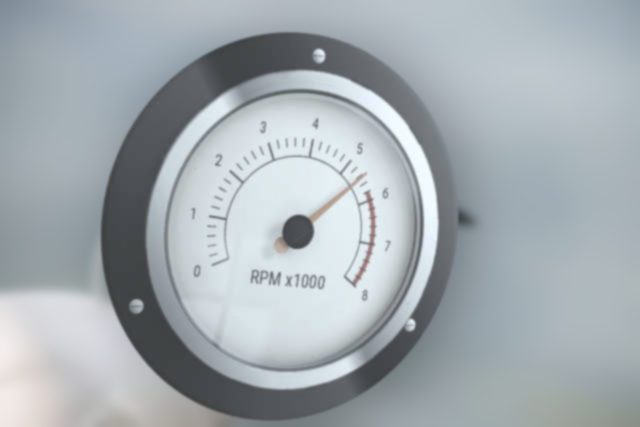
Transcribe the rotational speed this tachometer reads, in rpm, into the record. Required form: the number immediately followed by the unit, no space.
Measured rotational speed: 5400rpm
